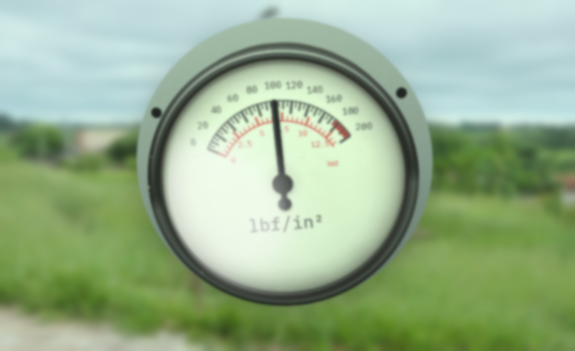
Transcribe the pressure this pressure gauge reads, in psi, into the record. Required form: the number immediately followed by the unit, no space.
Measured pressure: 100psi
